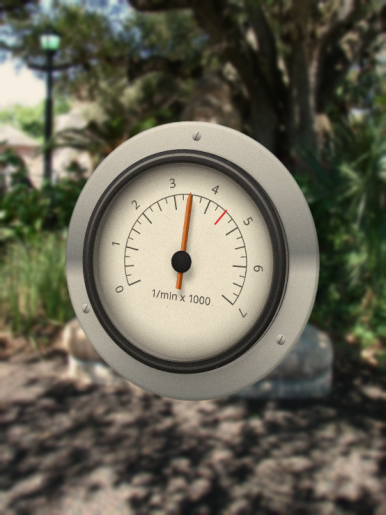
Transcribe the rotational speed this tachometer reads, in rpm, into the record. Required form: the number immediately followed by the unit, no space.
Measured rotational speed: 3500rpm
